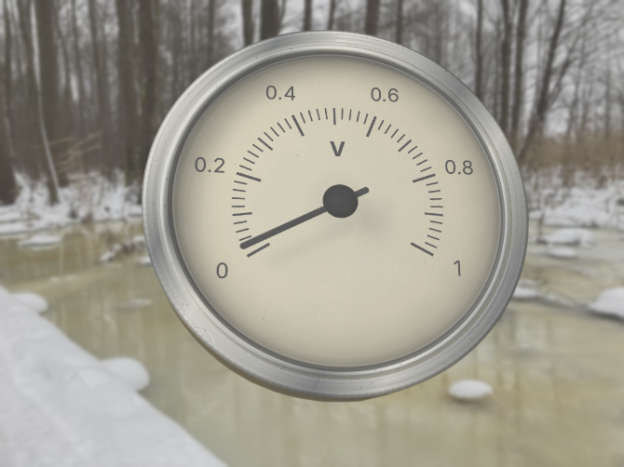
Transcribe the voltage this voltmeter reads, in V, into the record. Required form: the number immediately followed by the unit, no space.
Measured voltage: 0.02V
